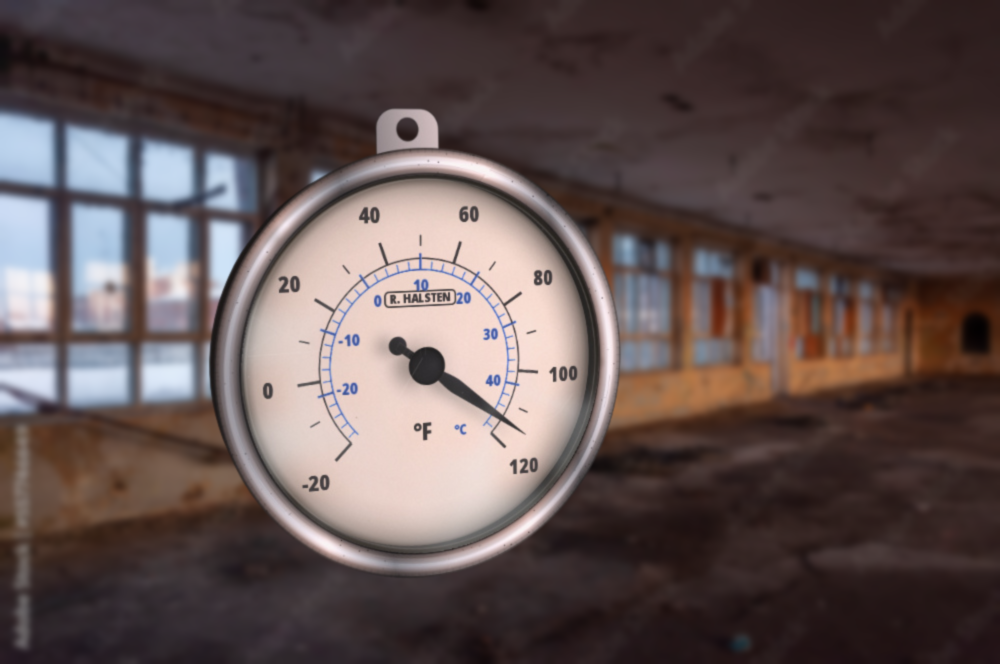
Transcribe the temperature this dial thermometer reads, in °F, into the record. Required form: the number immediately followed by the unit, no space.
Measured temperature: 115°F
